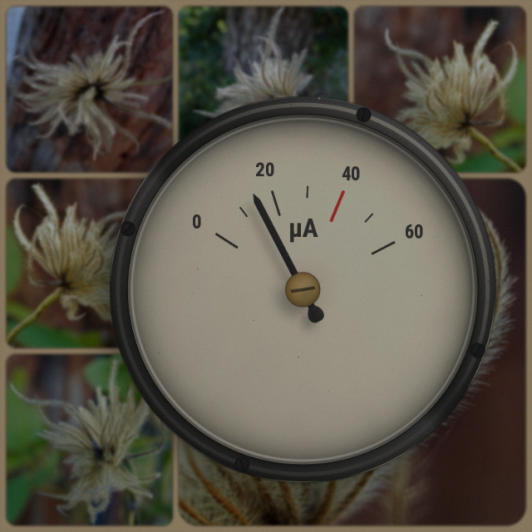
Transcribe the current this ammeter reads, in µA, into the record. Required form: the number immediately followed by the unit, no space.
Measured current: 15µA
